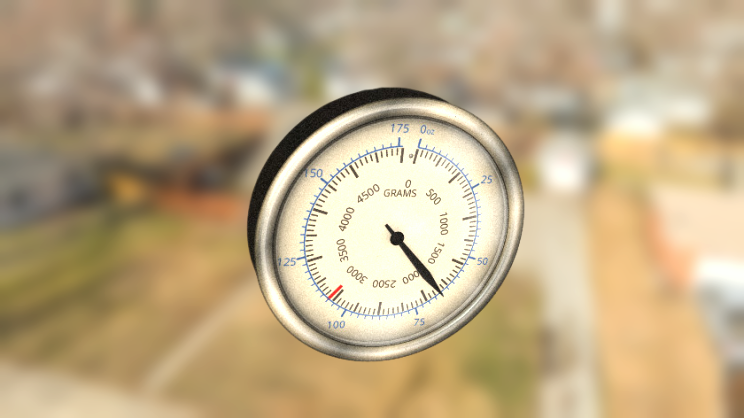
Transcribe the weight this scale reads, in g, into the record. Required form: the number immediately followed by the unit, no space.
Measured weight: 1850g
